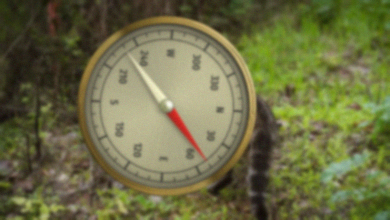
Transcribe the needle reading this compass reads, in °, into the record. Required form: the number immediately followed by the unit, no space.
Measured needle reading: 50°
